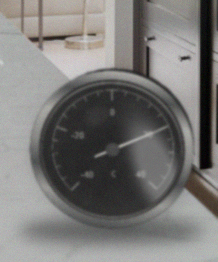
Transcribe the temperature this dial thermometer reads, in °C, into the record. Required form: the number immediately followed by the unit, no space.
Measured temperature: 20°C
